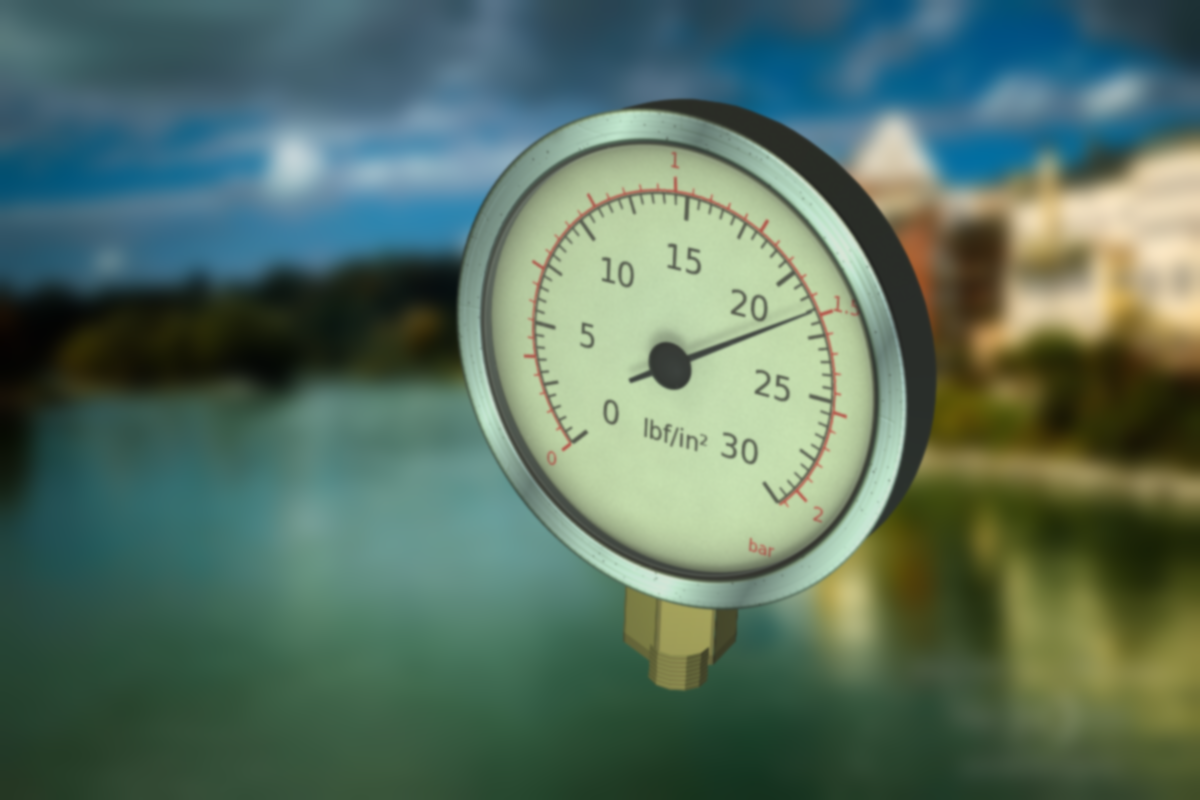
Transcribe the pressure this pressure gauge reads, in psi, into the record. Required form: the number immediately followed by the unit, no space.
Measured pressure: 21.5psi
